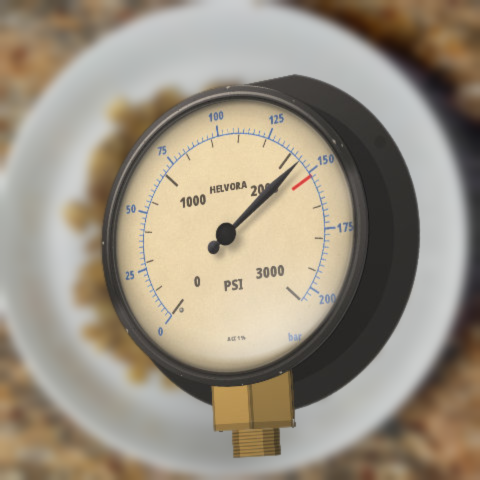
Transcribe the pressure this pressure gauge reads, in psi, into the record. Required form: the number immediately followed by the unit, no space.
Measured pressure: 2100psi
